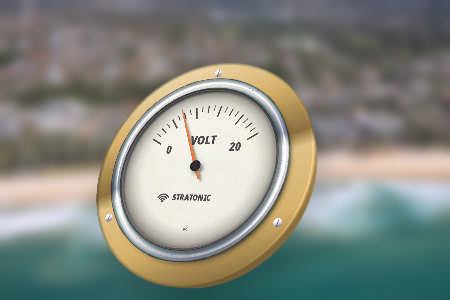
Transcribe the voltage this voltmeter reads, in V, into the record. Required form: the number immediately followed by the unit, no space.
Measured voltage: 6V
